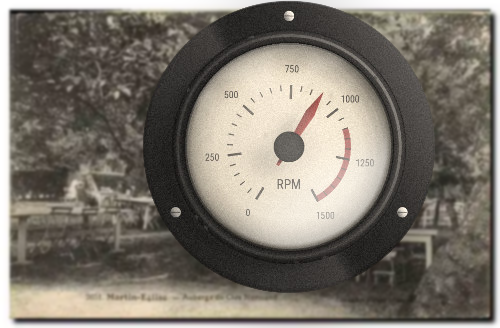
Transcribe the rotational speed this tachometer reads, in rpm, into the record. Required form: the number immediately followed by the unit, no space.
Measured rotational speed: 900rpm
